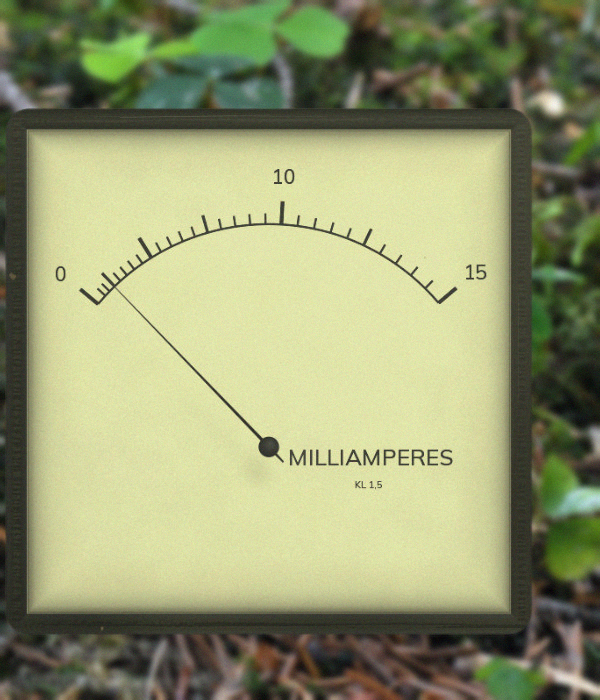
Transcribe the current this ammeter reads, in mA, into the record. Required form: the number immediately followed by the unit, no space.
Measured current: 2.5mA
